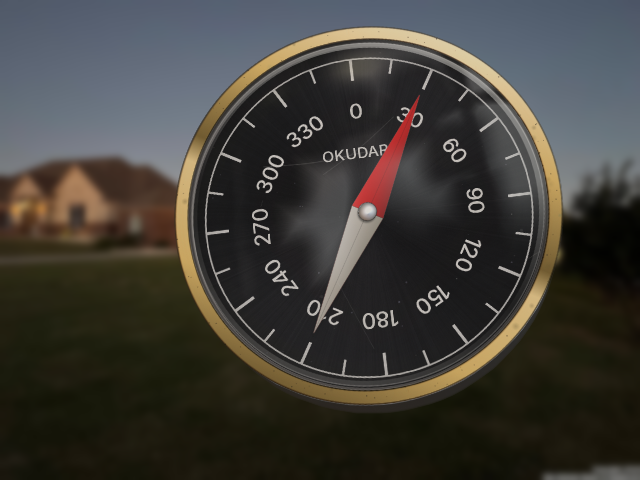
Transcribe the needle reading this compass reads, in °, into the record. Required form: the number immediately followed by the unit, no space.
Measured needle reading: 30°
